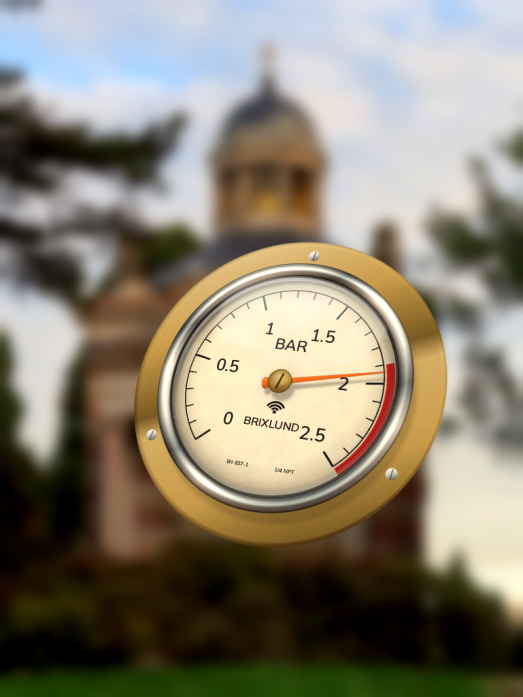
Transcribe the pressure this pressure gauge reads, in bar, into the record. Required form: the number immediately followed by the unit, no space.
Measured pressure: 1.95bar
